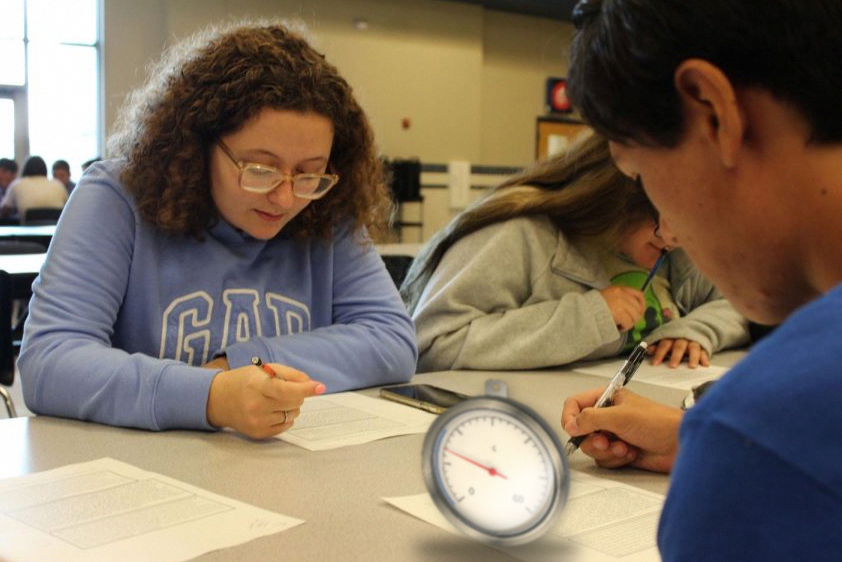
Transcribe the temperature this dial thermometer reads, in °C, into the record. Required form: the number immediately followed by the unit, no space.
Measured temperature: 14°C
